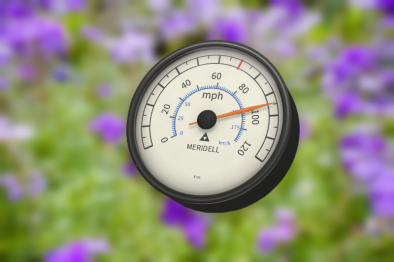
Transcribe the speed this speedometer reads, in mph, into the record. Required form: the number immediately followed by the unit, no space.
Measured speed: 95mph
